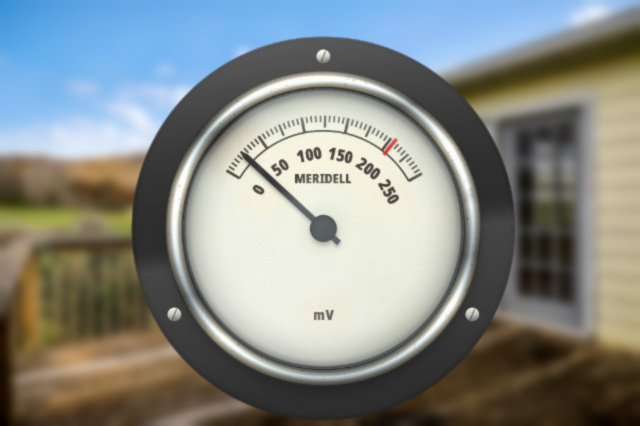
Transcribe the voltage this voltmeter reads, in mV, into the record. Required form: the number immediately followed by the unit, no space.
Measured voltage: 25mV
